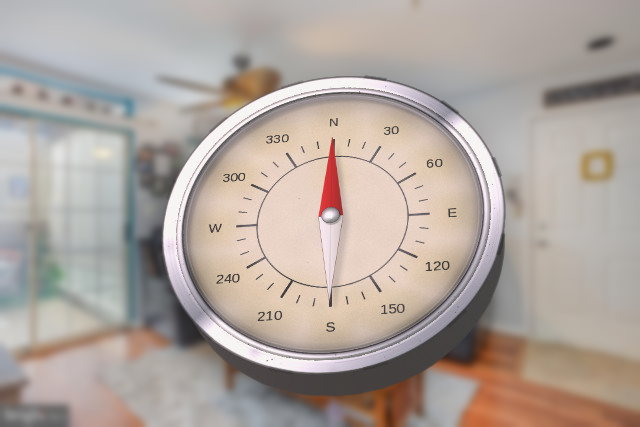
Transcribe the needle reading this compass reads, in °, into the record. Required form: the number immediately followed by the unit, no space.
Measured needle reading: 0°
